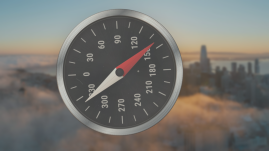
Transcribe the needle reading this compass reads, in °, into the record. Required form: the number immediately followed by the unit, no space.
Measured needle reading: 142.5°
